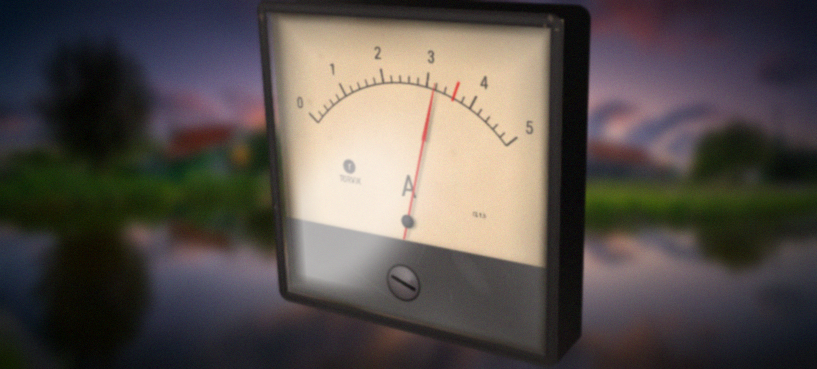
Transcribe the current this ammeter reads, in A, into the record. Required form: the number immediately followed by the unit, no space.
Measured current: 3.2A
